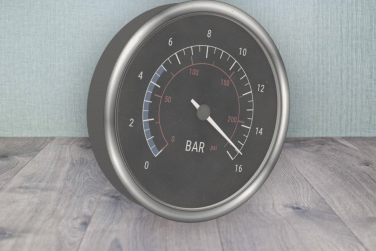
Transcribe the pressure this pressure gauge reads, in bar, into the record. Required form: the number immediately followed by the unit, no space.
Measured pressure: 15.5bar
